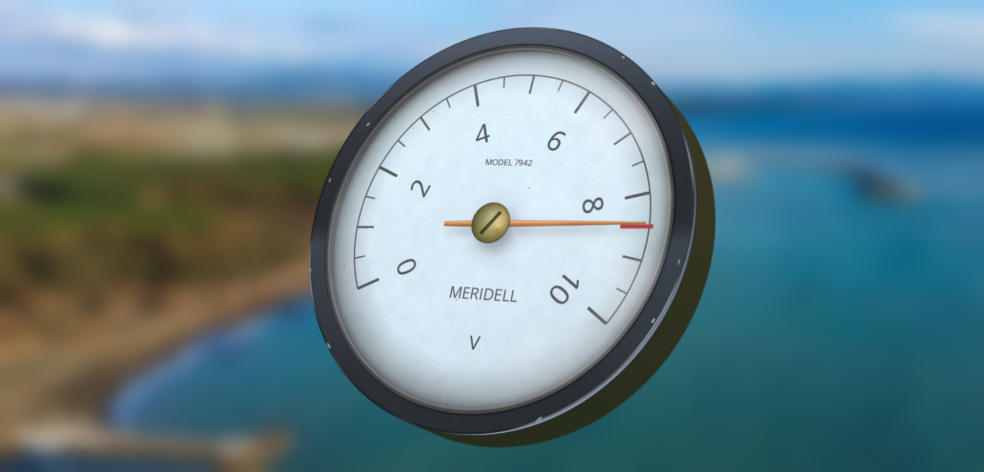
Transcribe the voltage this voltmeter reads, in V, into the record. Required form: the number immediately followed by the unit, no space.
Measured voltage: 8.5V
